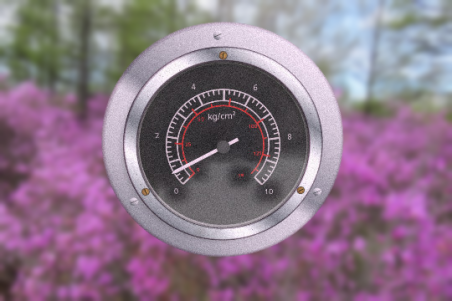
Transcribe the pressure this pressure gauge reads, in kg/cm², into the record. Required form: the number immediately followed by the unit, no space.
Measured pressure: 0.6kg/cm²
